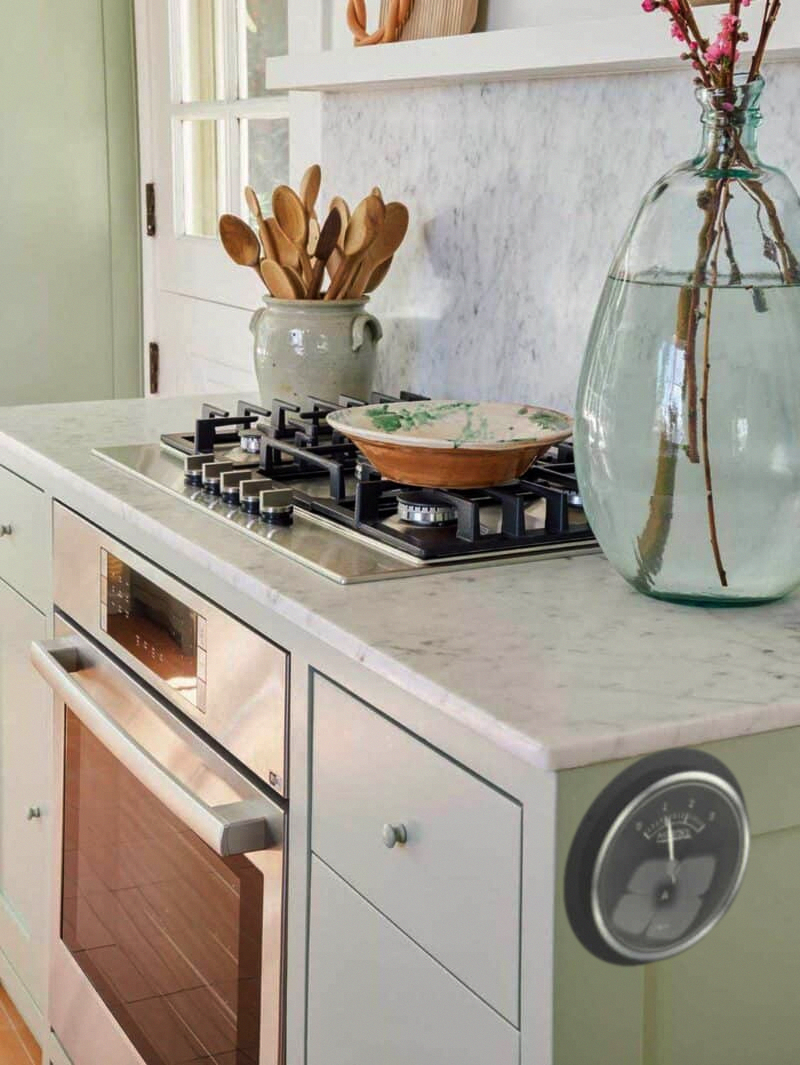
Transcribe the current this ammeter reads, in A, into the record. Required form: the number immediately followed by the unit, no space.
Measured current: 1A
